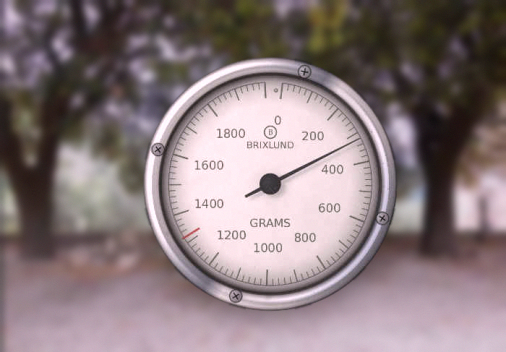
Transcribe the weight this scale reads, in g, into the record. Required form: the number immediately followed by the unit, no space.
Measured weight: 320g
